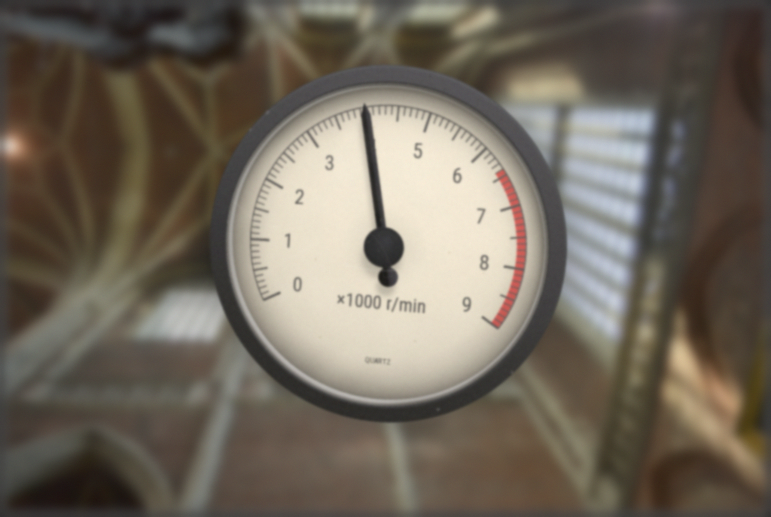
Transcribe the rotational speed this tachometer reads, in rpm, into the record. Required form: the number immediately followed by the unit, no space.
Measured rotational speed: 4000rpm
